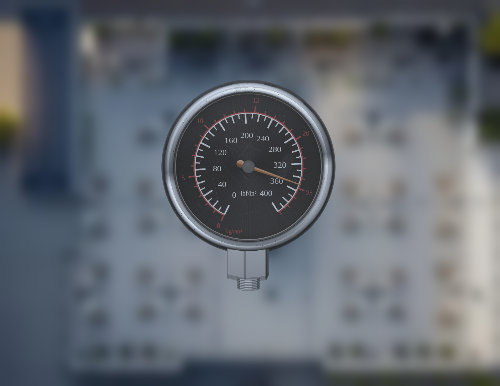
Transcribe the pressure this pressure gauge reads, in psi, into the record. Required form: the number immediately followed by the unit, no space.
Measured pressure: 350psi
